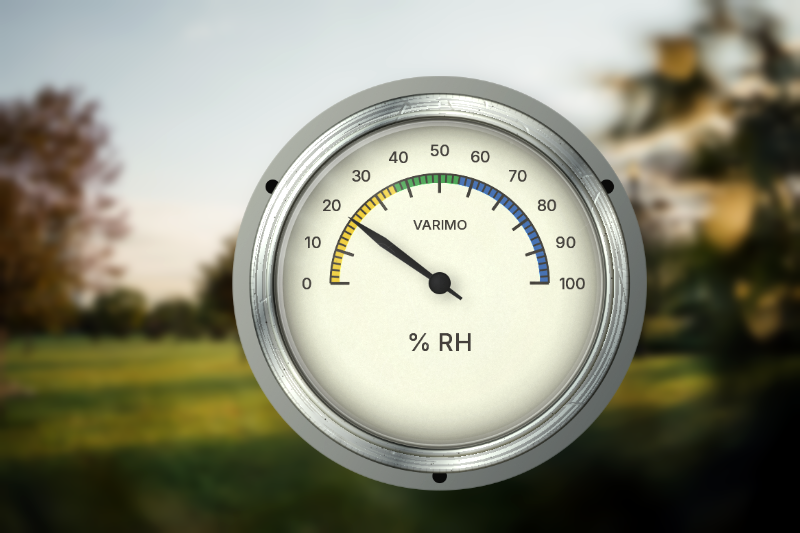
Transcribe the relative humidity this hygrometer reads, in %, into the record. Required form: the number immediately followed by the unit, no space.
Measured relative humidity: 20%
